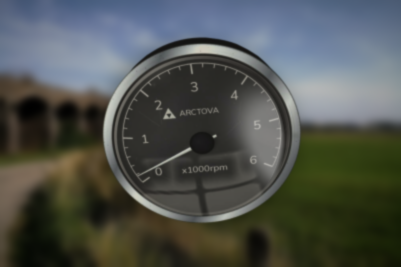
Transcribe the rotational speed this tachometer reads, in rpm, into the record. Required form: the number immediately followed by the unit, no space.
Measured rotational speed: 200rpm
